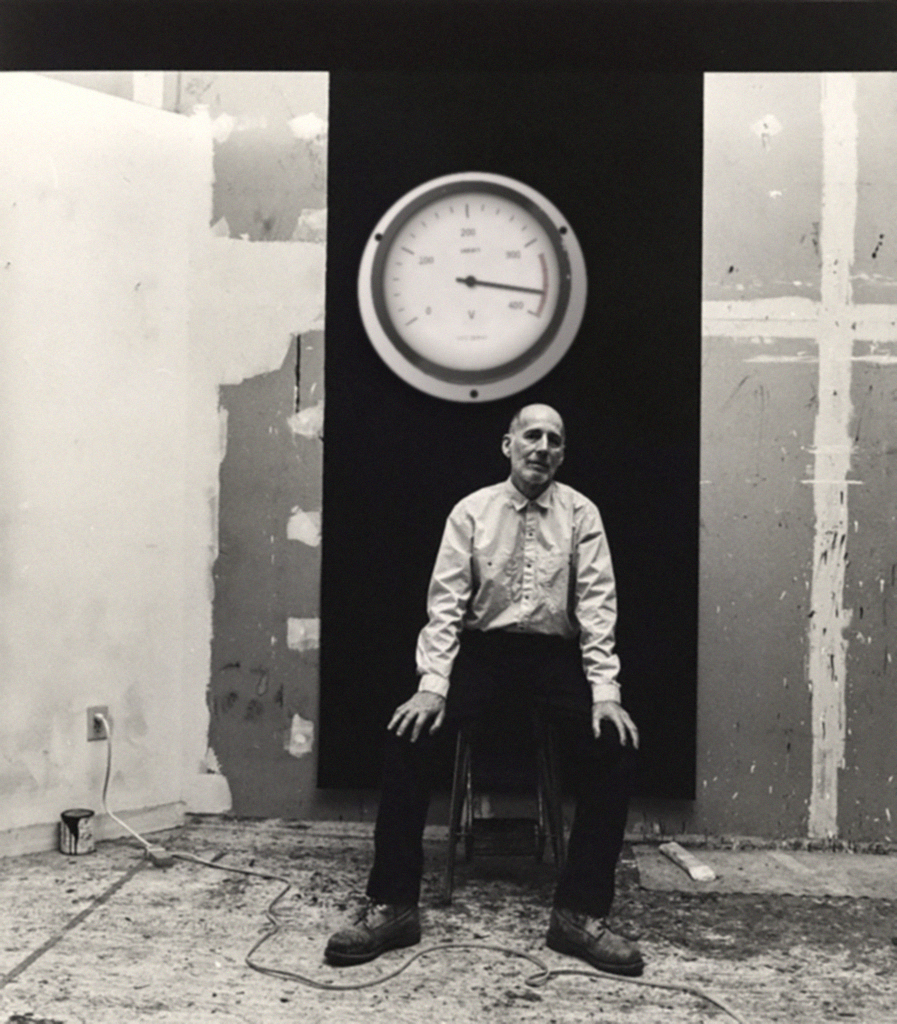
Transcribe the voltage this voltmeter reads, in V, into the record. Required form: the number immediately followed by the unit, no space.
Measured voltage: 370V
